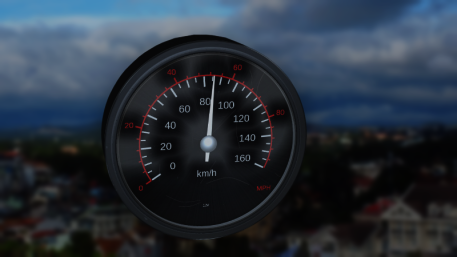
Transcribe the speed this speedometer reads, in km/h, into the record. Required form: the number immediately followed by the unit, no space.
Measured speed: 85km/h
